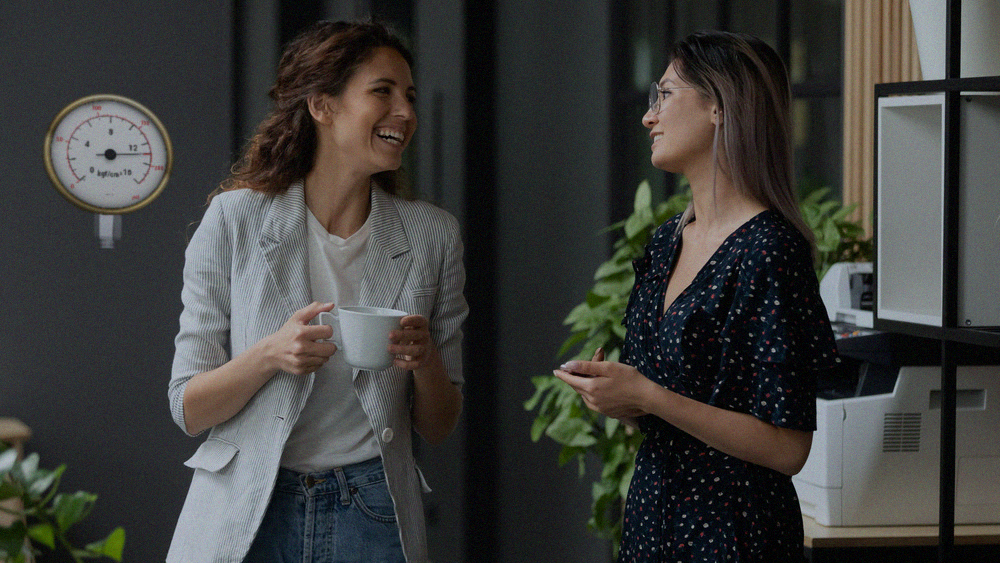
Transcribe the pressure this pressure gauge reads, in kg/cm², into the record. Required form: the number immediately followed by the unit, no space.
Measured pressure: 13kg/cm²
